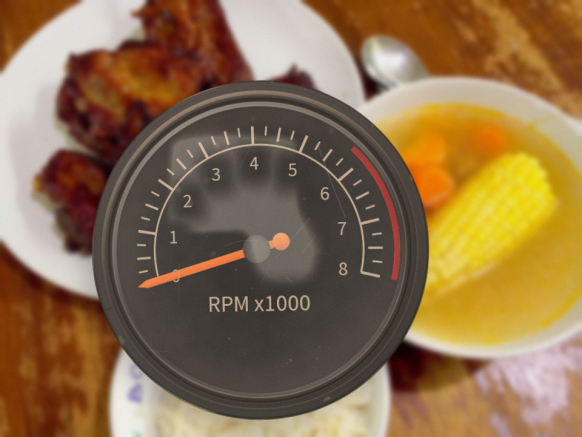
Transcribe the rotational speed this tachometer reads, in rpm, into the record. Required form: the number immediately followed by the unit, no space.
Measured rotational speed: 0rpm
